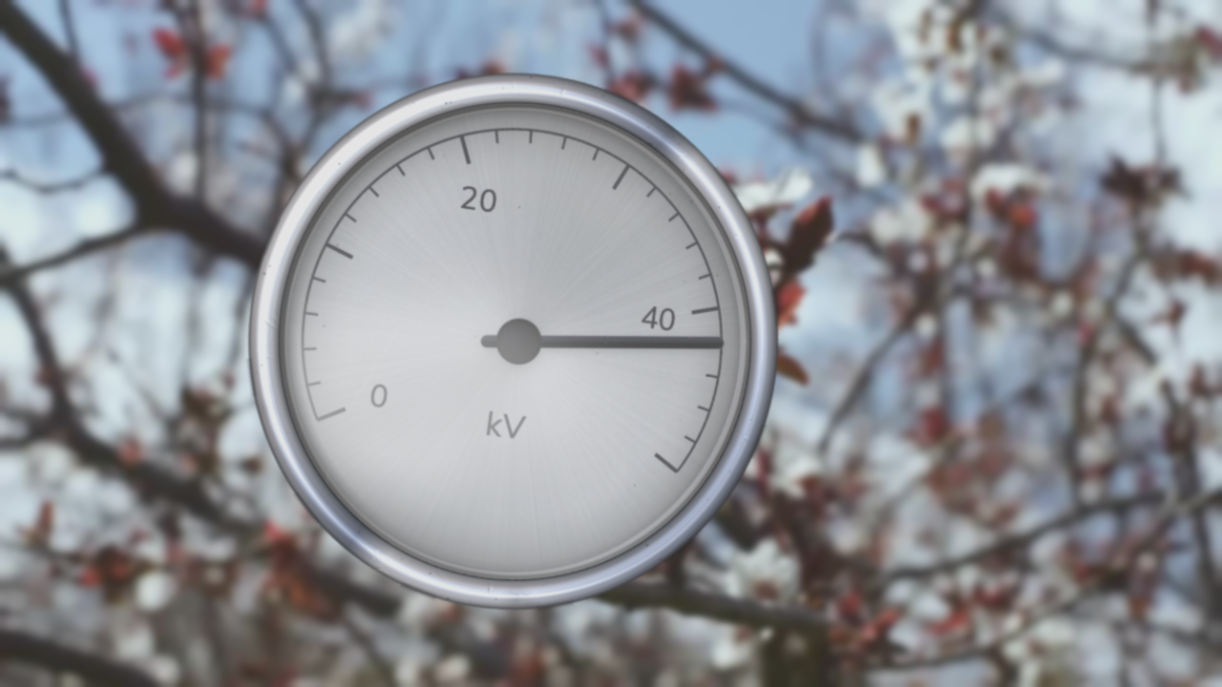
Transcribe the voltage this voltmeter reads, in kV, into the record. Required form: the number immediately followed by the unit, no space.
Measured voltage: 42kV
